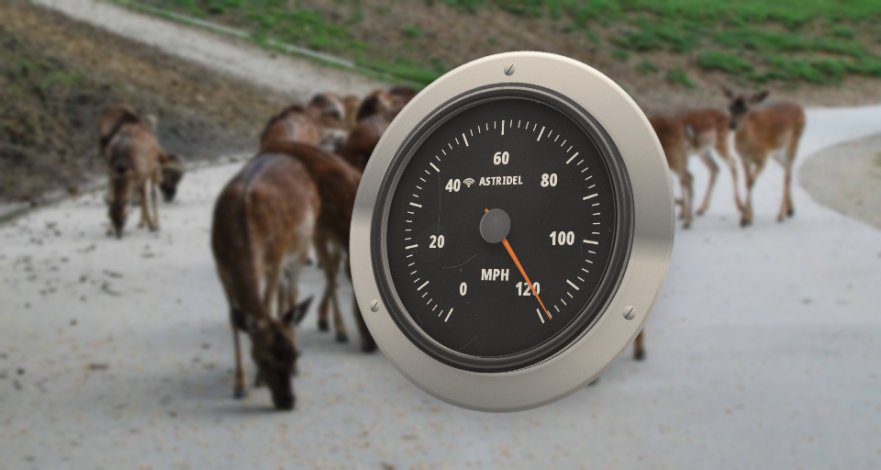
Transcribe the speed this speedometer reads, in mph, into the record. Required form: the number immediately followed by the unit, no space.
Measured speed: 118mph
